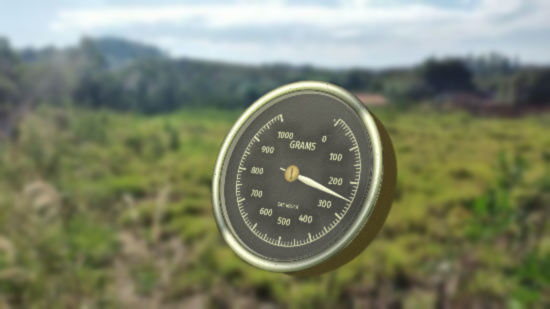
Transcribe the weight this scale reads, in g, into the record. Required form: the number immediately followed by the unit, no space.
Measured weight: 250g
